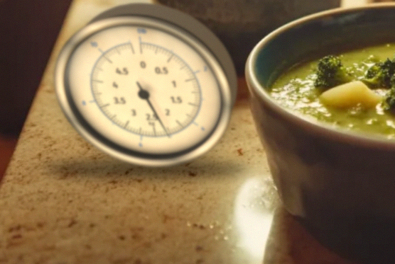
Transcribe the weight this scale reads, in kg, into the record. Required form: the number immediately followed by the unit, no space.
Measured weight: 2.25kg
